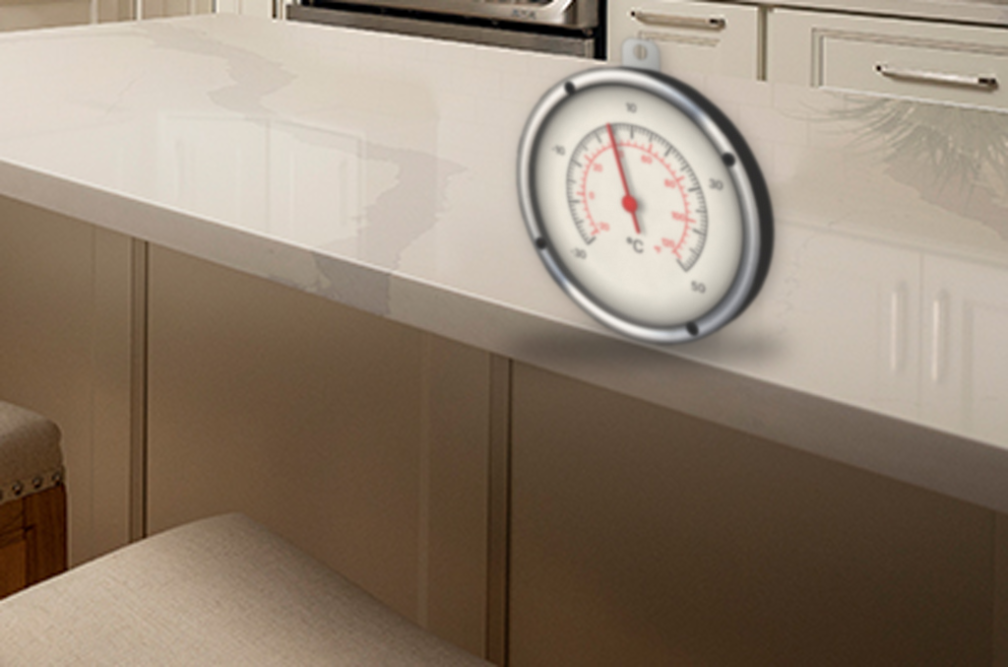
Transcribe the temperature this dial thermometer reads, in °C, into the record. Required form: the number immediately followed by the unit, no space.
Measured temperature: 5°C
